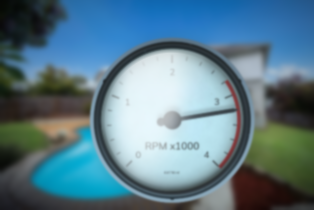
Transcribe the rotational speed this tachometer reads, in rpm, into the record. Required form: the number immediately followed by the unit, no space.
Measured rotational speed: 3200rpm
